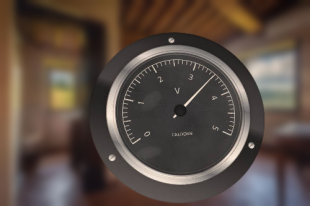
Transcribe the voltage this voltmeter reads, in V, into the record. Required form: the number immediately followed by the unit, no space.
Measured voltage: 3.5V
